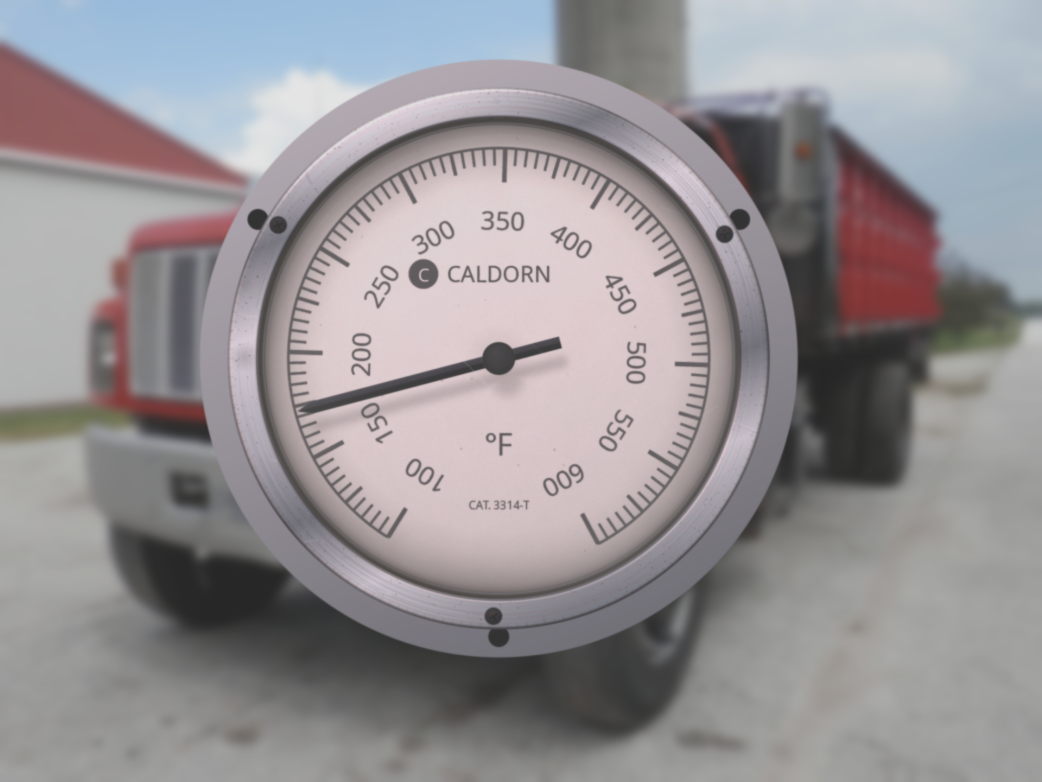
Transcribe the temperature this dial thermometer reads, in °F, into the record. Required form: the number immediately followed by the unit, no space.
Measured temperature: 172.5°F
